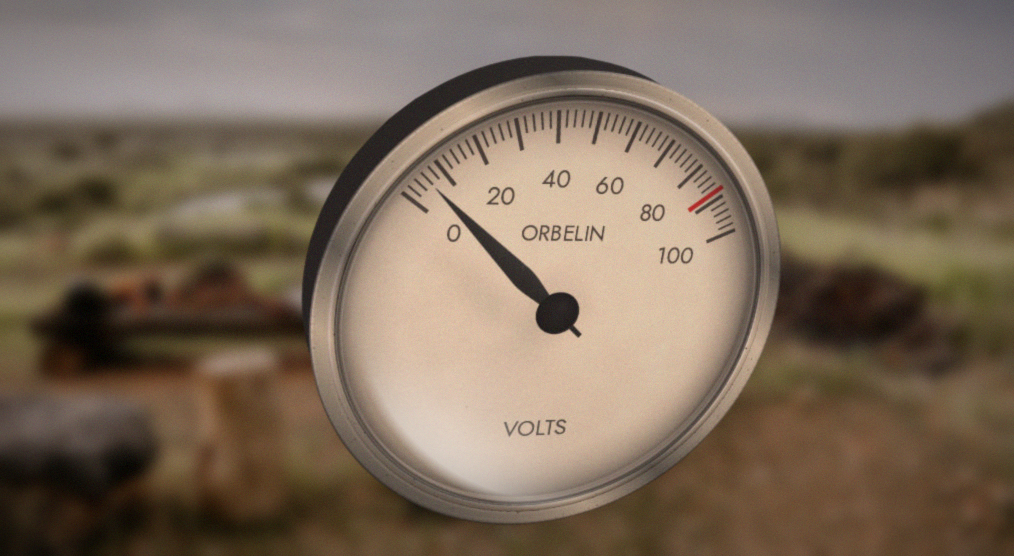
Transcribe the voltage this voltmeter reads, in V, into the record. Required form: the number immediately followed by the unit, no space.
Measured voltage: 6V
